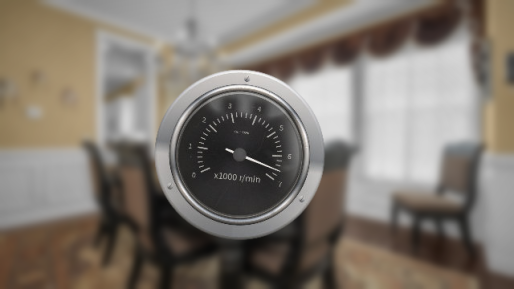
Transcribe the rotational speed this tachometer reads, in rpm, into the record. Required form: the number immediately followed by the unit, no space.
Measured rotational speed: 6600rpm
